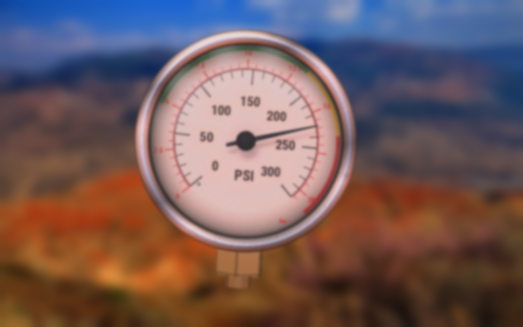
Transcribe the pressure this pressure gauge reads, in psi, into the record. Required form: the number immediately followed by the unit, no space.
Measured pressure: 230psi
